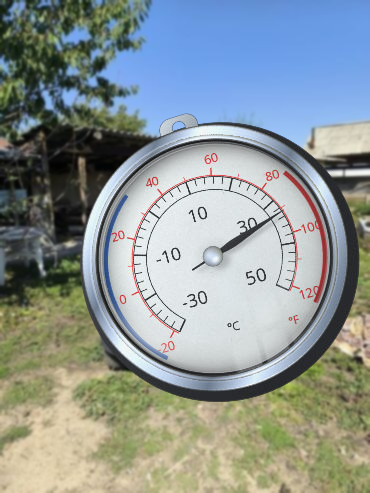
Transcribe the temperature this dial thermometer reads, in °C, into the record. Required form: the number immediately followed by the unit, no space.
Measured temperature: 33°C
